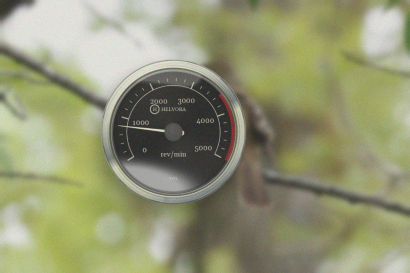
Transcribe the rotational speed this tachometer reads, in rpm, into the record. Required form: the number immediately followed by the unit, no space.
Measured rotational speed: 800rpm
